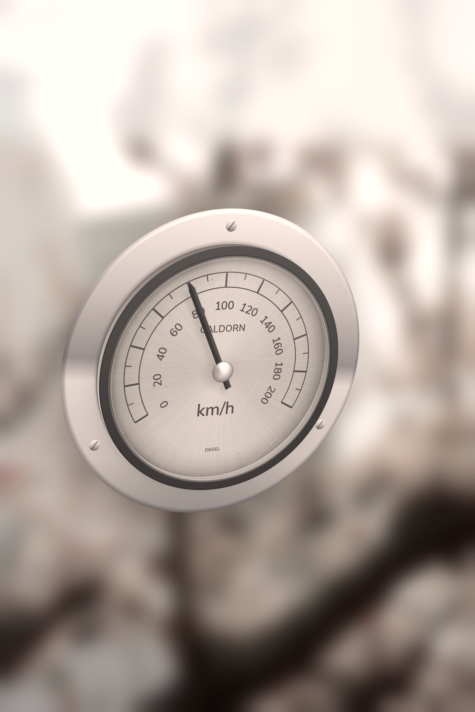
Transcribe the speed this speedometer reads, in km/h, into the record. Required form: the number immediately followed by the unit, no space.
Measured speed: 80km/h
